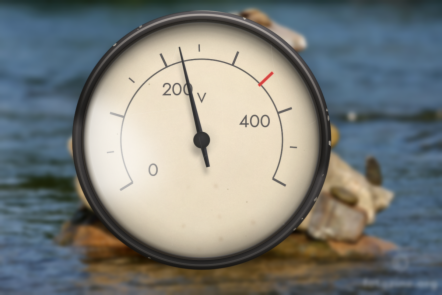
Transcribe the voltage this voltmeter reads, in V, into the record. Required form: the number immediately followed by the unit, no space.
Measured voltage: 225V
